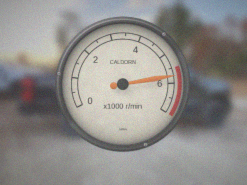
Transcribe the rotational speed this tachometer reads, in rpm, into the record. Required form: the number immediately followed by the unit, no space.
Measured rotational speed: 5750rpm
